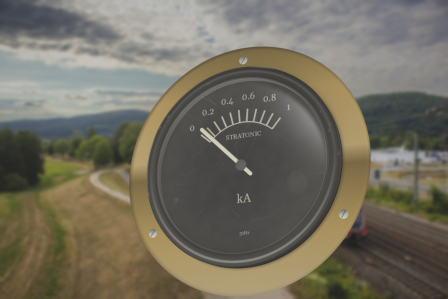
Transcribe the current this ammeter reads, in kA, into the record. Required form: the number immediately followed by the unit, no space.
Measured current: 0.05kA
